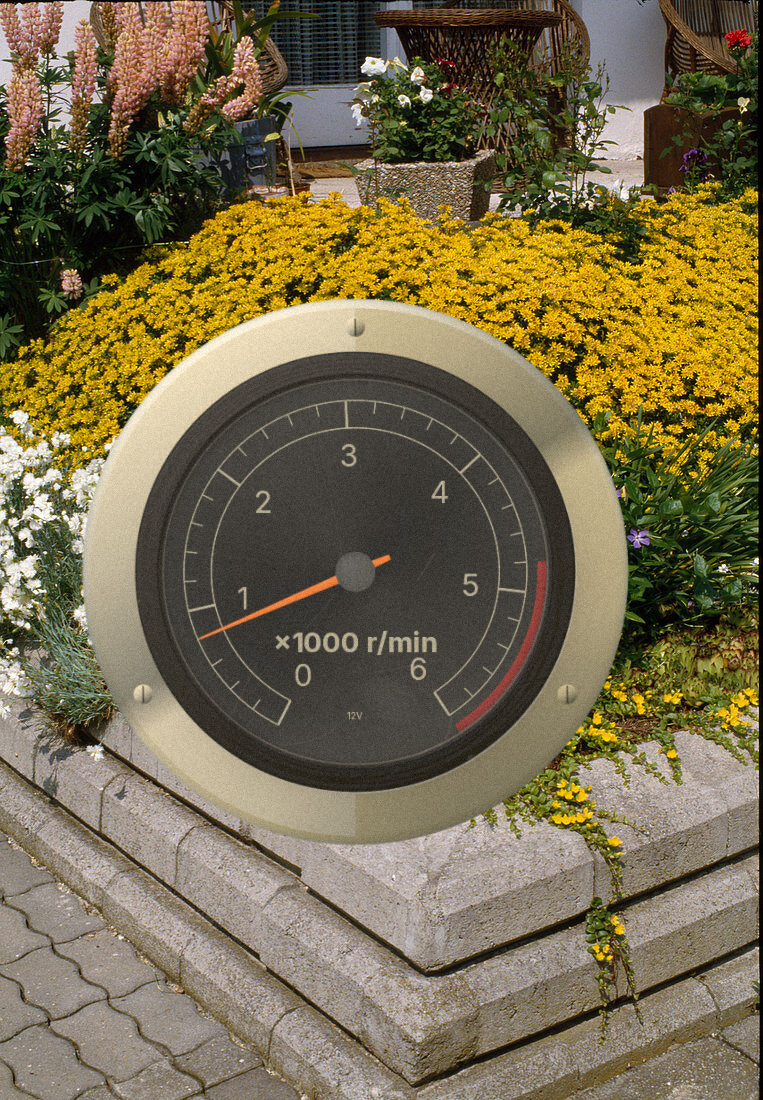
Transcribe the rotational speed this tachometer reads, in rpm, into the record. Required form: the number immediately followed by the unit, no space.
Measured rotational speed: 800rpm
